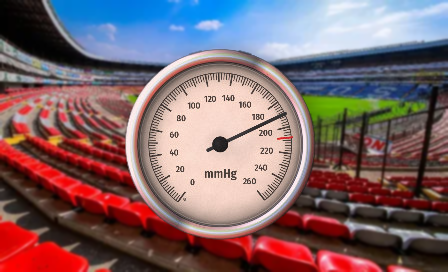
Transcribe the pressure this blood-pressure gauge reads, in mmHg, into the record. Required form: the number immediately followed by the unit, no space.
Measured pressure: 190mmHg
